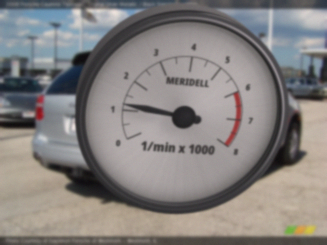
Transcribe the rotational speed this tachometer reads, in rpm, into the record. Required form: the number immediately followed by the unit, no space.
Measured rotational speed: 1250rpm
